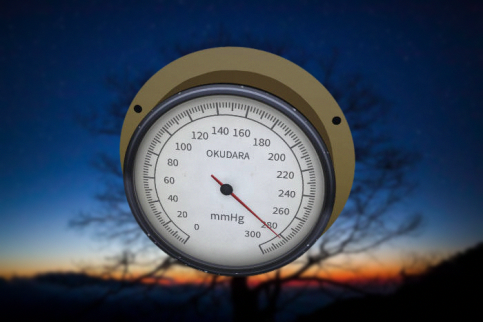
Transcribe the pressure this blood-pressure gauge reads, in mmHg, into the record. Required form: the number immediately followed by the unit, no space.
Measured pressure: 280mmHg
